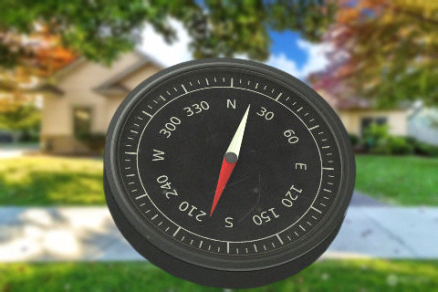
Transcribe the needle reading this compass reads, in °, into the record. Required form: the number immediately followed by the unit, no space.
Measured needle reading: 195°
